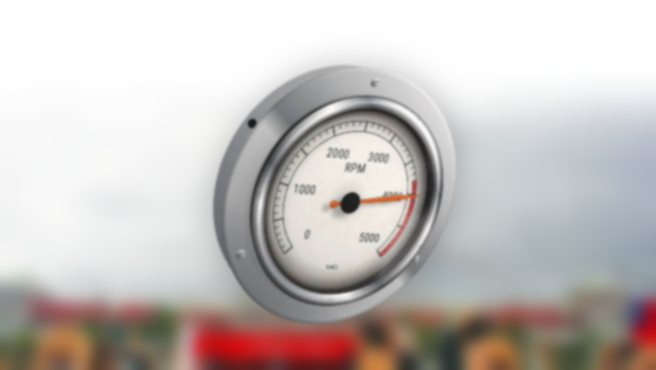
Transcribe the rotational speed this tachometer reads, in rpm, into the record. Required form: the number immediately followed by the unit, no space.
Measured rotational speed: 4000rpm
